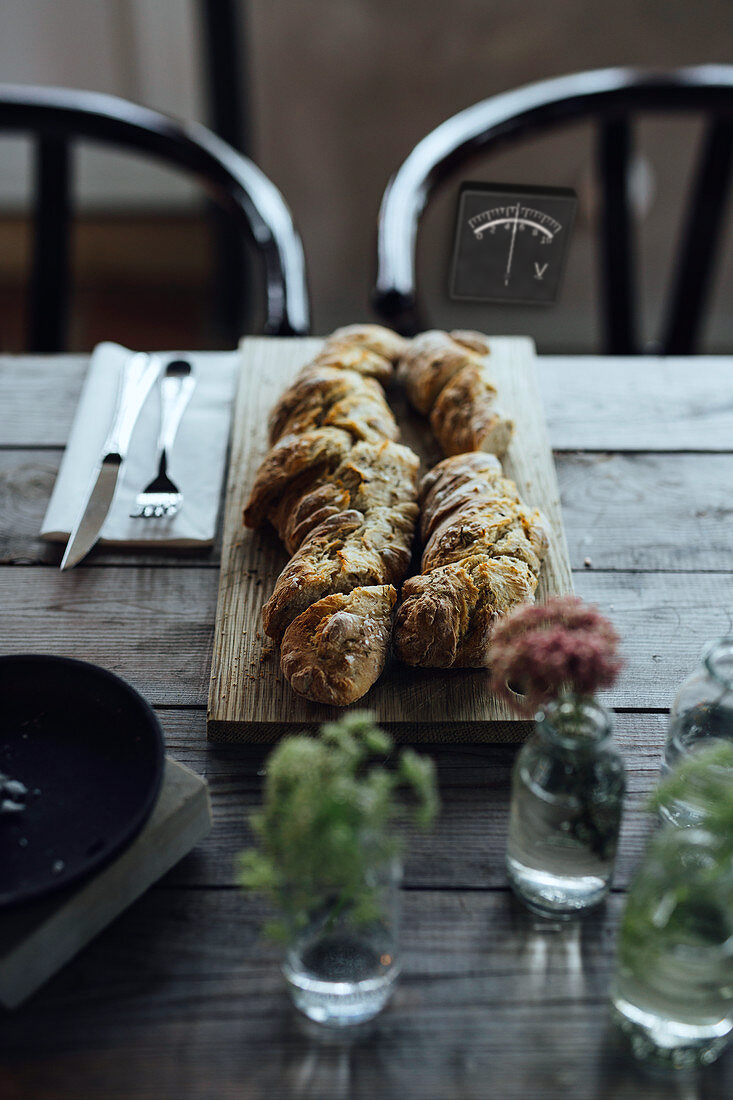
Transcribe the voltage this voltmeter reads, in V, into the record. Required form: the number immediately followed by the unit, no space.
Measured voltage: 5V
